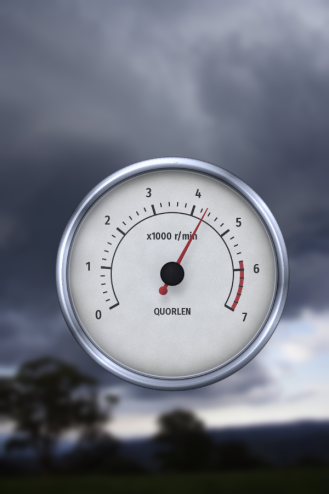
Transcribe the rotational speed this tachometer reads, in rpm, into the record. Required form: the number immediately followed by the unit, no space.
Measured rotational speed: 4300rpm
